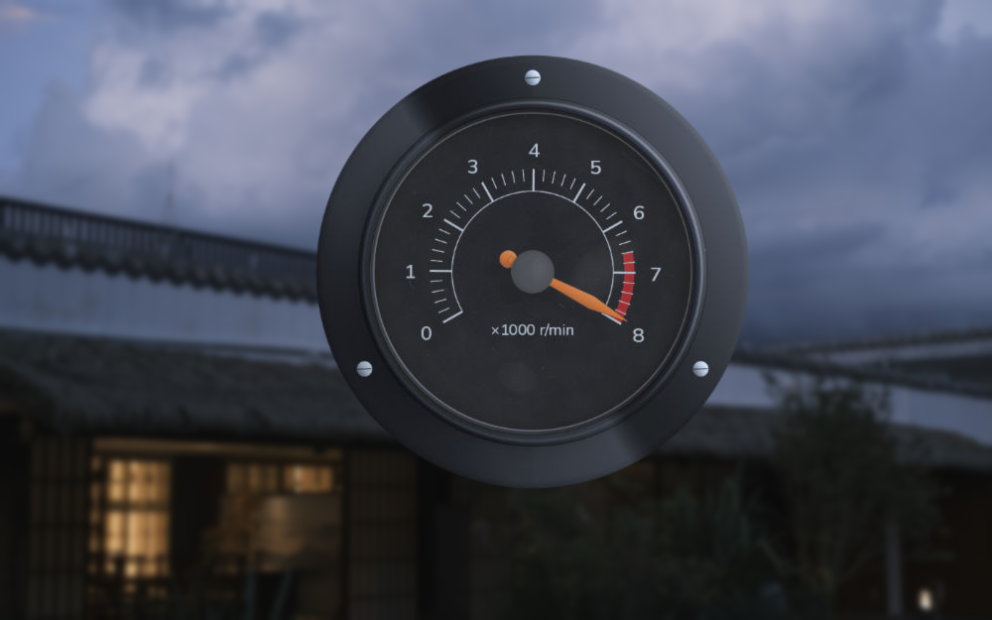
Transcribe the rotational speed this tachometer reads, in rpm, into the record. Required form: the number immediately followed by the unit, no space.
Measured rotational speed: 7900rpm
